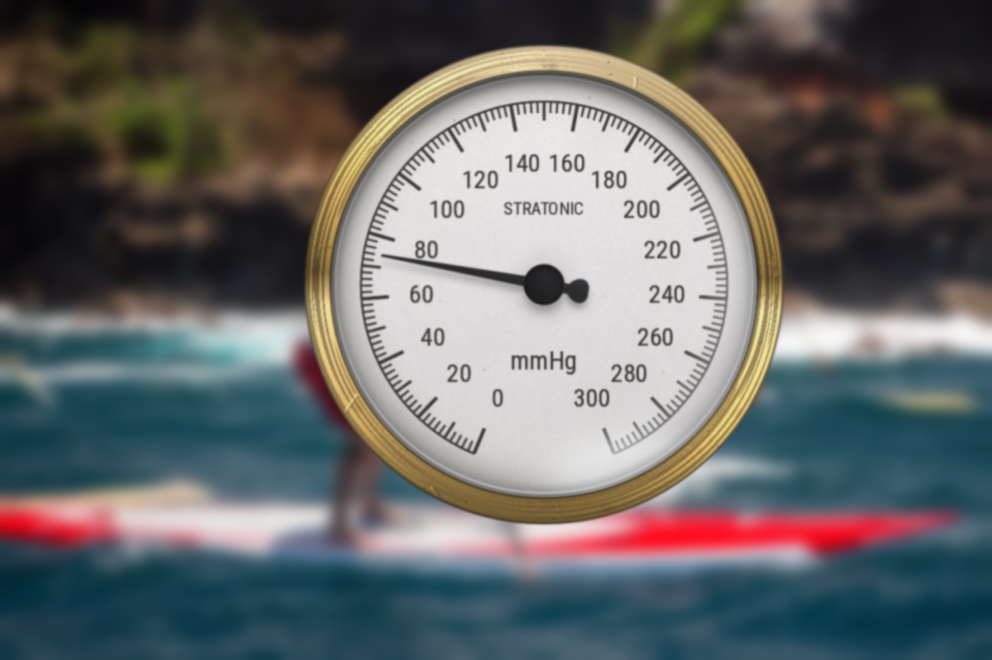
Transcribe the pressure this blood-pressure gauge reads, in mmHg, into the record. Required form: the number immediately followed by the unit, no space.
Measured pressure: 74mmHg
